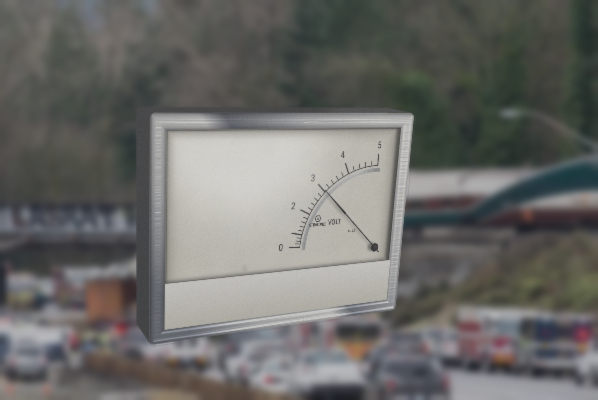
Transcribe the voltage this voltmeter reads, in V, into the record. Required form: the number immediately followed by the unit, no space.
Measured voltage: 3V
